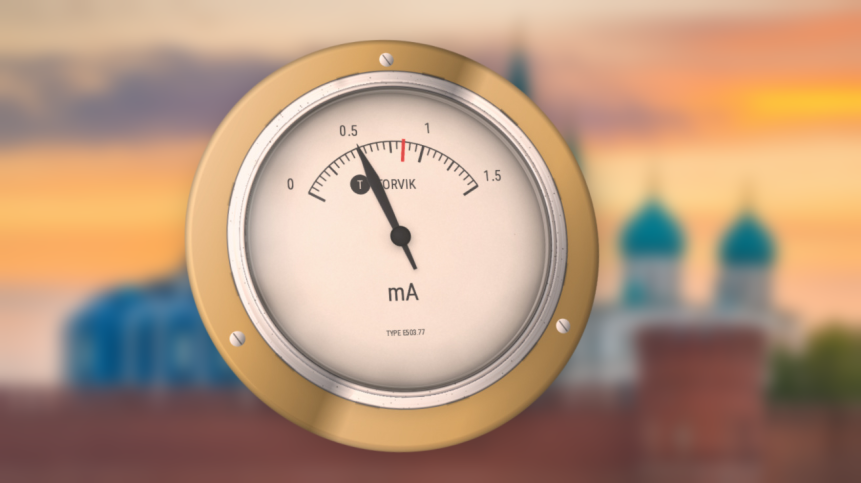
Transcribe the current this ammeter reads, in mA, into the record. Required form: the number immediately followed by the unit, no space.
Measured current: 0.5mA
